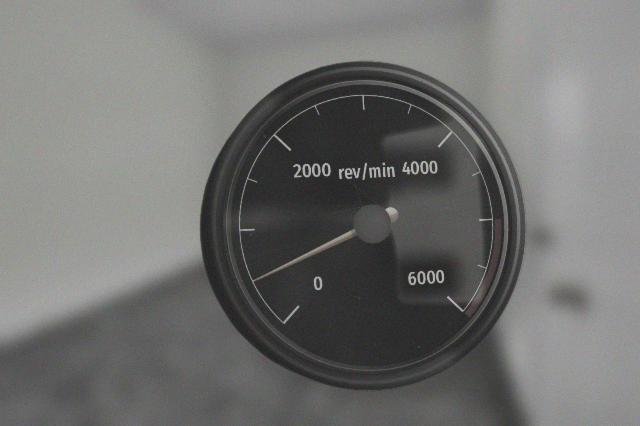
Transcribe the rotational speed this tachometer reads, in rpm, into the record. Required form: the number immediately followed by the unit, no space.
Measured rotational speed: 500rpm
